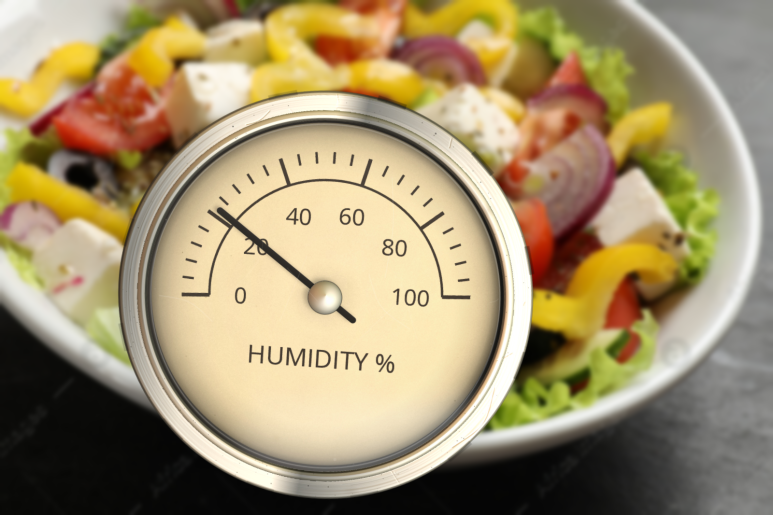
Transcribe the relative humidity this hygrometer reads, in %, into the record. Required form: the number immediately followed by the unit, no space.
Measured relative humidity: 22%
